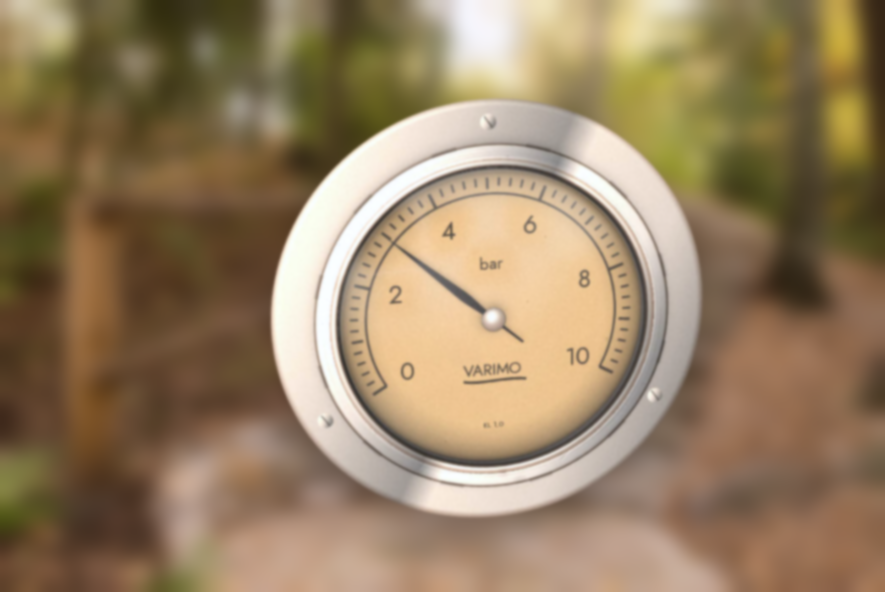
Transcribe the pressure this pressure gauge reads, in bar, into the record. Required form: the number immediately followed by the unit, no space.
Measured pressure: 3bar
